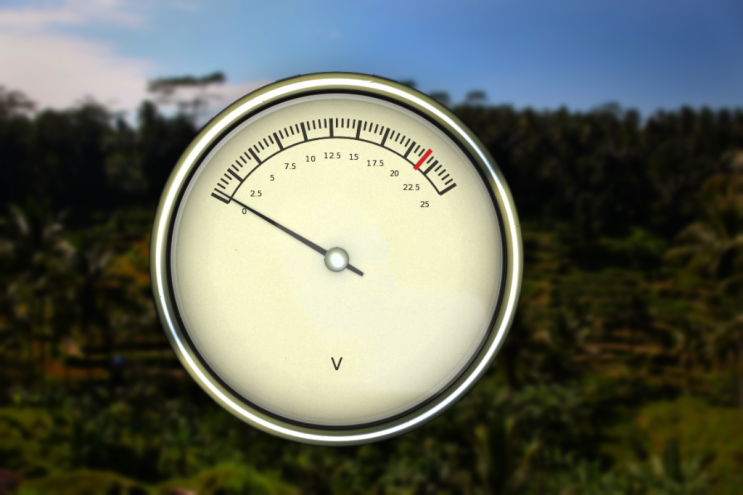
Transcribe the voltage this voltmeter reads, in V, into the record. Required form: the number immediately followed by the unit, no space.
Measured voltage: 0.5V
